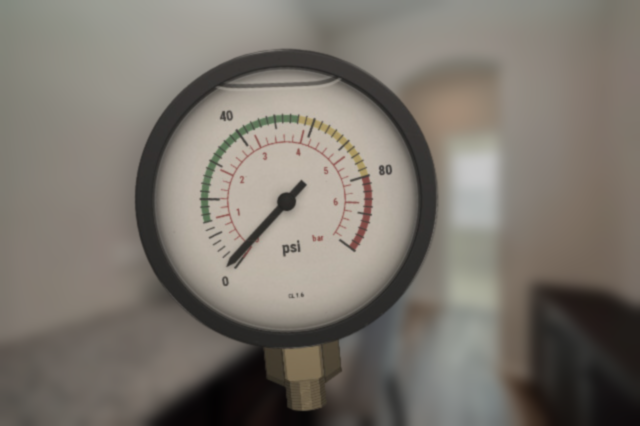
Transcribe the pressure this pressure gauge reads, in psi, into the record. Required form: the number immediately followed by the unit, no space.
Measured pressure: 2psi
